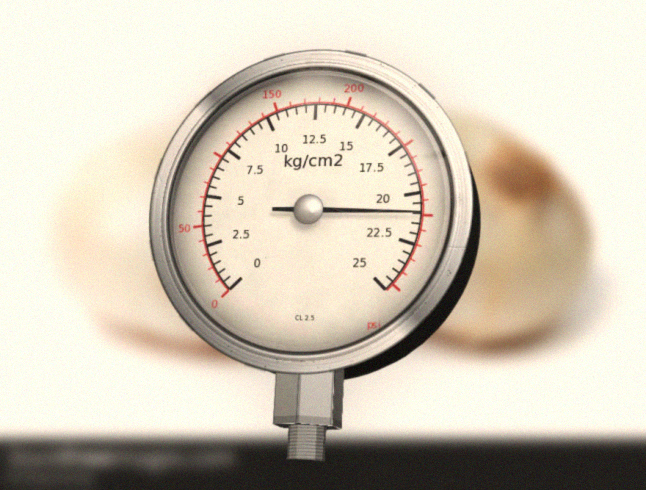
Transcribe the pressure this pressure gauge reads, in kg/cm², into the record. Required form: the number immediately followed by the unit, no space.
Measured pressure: 21kg/cm²
